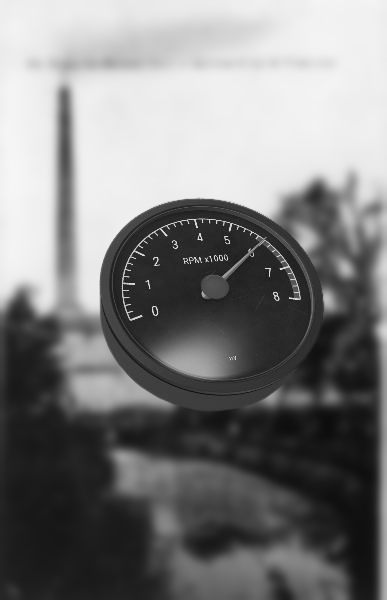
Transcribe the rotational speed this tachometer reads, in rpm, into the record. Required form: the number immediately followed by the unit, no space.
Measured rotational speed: 6000rpm
